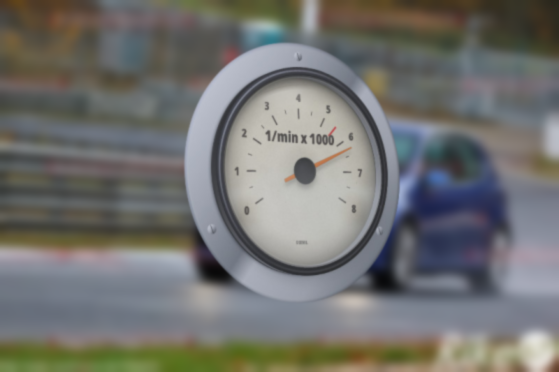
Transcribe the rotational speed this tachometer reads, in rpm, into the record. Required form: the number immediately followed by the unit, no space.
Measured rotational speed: 6250rpm
